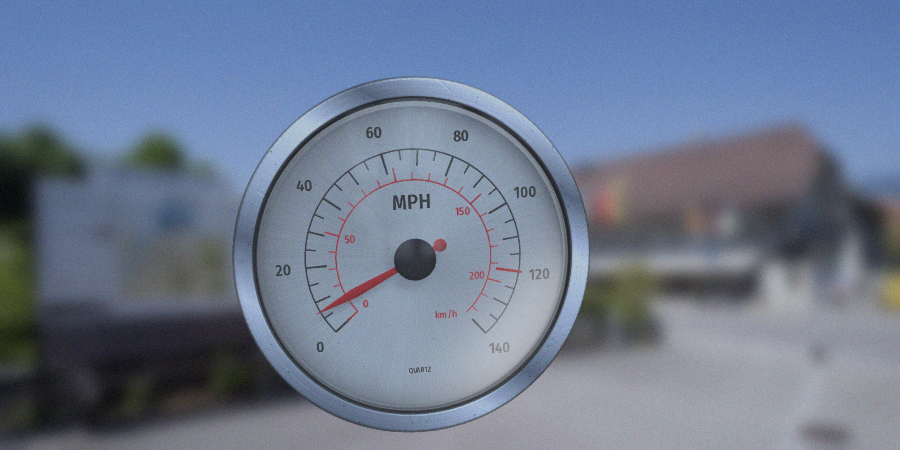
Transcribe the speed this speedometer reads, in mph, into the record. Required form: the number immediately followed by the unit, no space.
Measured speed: 7.5mph
